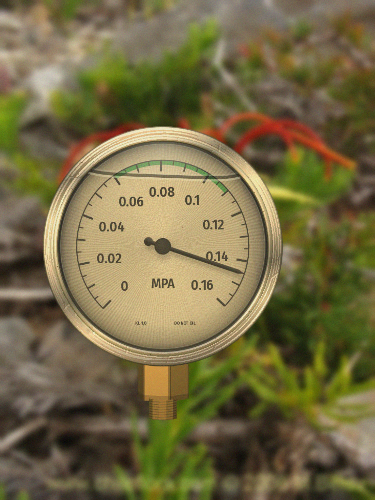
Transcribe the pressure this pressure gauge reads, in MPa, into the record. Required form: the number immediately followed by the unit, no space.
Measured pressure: 0.145MPa
